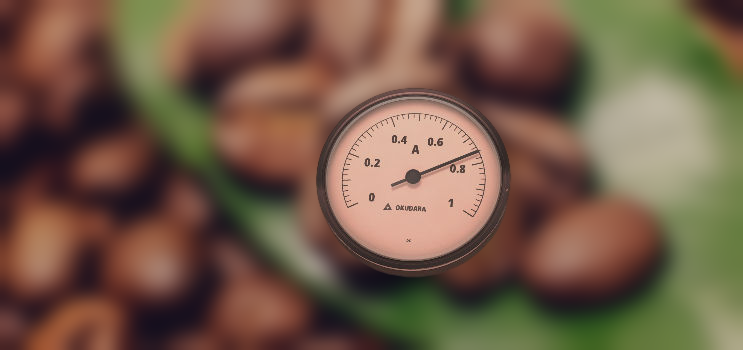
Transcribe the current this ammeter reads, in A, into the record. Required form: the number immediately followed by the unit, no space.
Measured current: 0.76A
